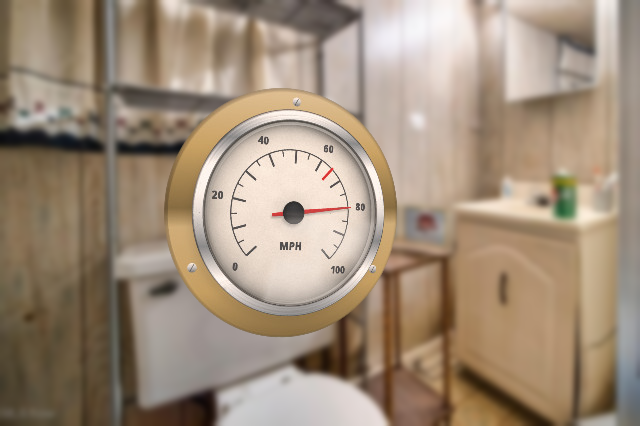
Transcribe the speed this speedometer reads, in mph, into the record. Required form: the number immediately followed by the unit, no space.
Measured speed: 80mph
